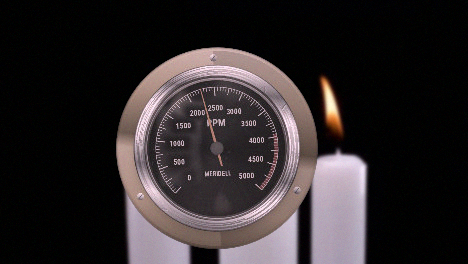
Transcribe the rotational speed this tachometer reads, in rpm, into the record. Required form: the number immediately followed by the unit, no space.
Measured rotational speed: 2250rpm
